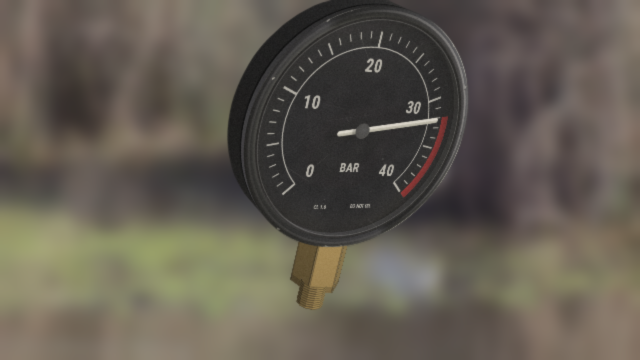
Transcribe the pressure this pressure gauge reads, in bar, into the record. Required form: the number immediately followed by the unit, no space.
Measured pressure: 32bar
